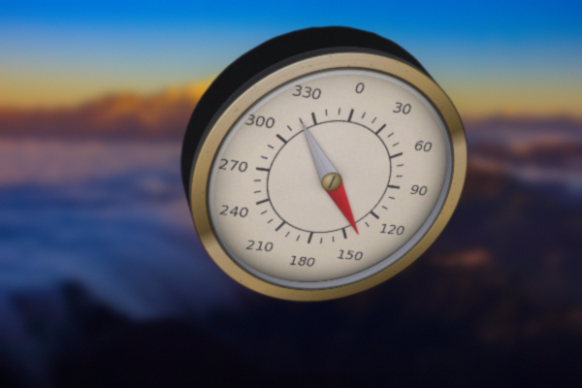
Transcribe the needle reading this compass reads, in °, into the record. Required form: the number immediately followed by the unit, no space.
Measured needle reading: 140°
